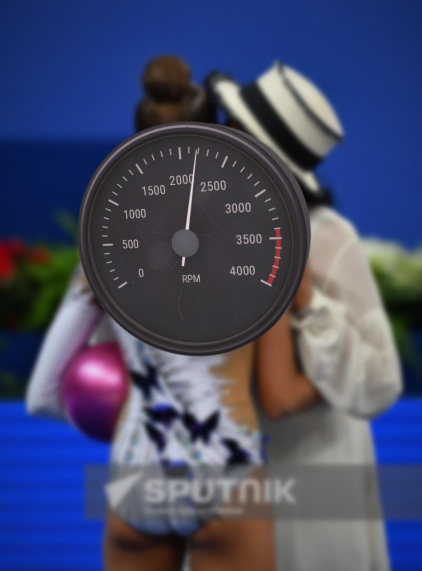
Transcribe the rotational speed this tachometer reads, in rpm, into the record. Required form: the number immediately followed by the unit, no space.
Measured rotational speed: 2200rpm
